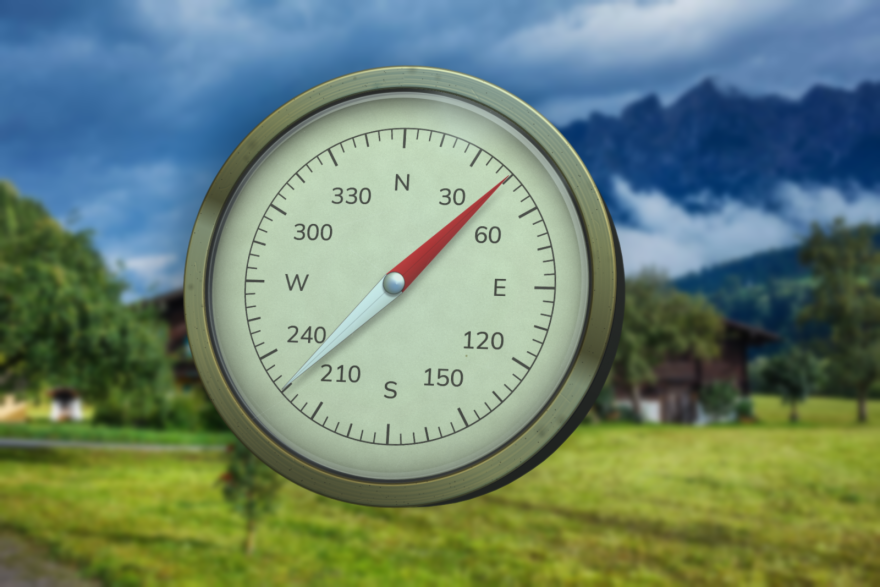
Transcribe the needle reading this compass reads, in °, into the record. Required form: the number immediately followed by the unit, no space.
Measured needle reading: 45°
